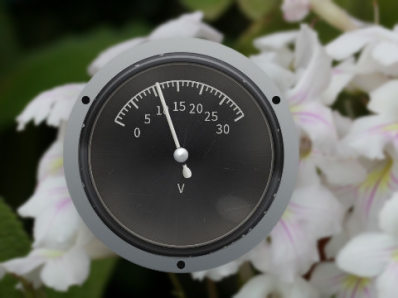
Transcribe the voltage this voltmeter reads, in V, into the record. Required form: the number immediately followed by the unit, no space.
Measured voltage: 11V
